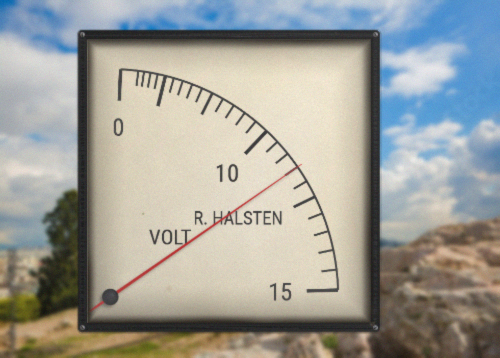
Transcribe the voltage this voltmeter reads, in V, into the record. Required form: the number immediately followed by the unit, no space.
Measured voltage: 11.5V
